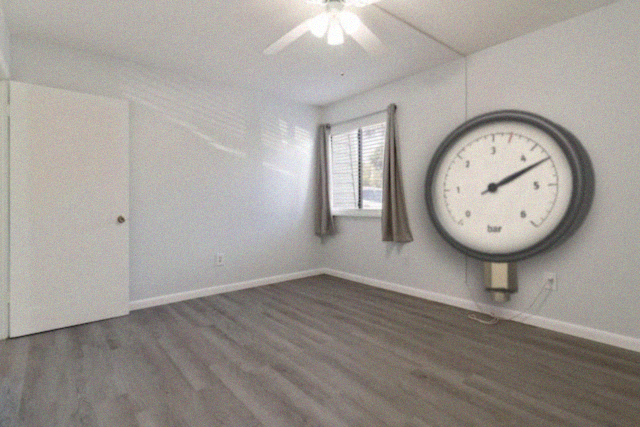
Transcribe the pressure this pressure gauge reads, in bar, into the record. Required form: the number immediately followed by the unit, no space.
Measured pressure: 4.4bar
